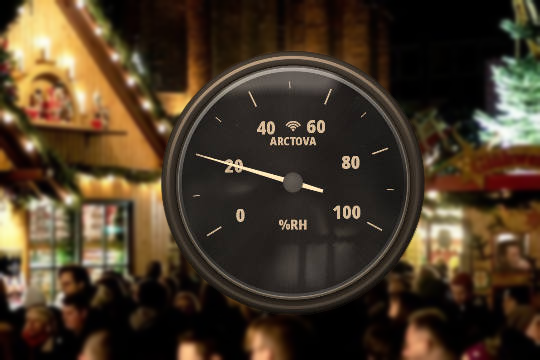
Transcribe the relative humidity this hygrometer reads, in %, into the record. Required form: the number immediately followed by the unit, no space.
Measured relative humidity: 20%
